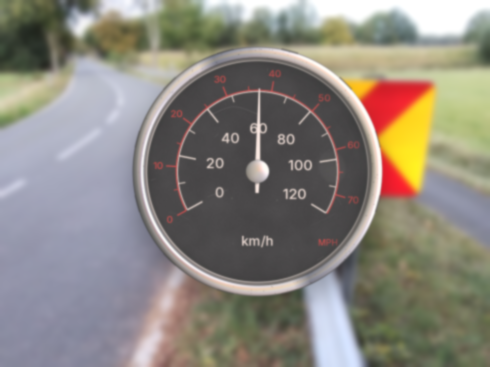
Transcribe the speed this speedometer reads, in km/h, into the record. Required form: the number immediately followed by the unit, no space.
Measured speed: 60km/h
